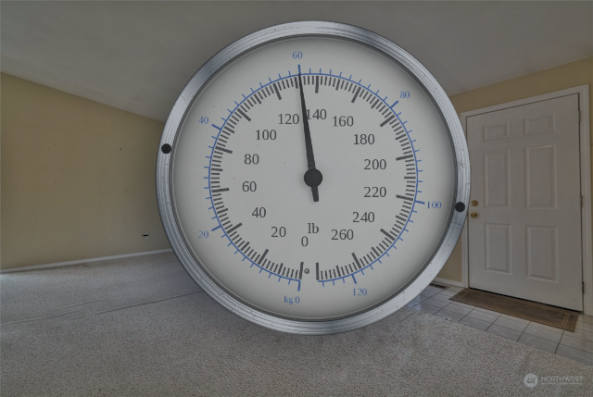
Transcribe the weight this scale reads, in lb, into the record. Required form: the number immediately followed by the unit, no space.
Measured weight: 132lb
